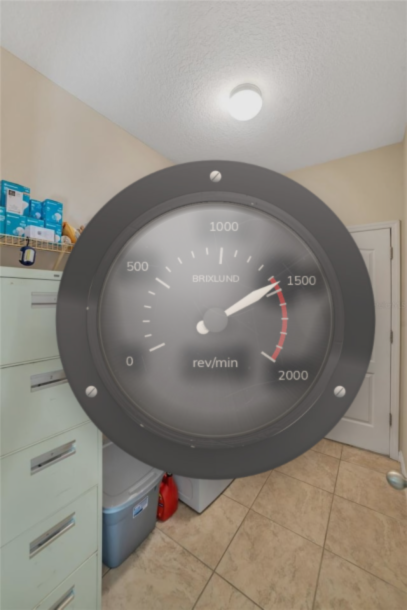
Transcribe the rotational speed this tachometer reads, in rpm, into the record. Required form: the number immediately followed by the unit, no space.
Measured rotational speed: 1450rpm
